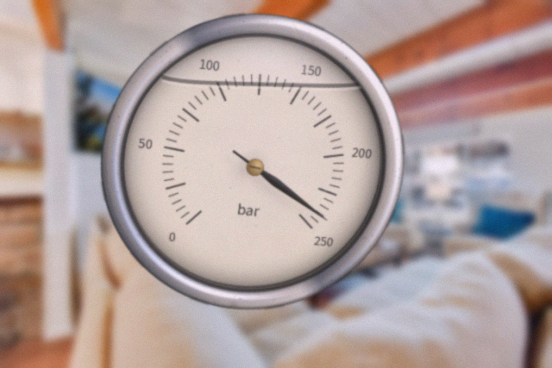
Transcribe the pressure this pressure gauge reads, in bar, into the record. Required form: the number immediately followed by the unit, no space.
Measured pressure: 240bar
